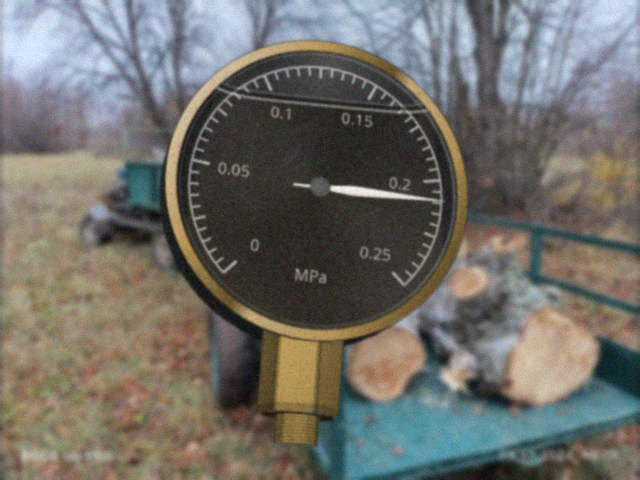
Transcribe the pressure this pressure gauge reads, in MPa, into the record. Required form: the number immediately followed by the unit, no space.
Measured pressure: 0.21MPa
